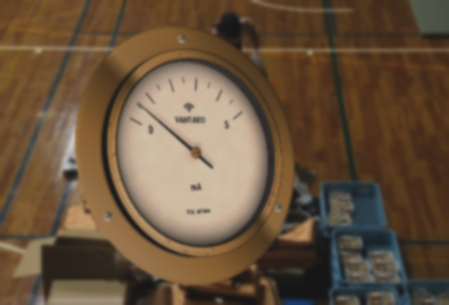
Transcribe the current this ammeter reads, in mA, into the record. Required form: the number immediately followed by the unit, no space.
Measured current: 0.5mA
